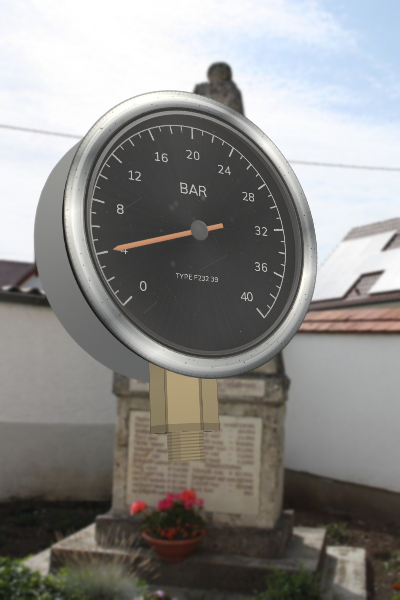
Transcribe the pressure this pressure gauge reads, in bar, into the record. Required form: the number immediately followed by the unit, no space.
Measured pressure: 4bar
